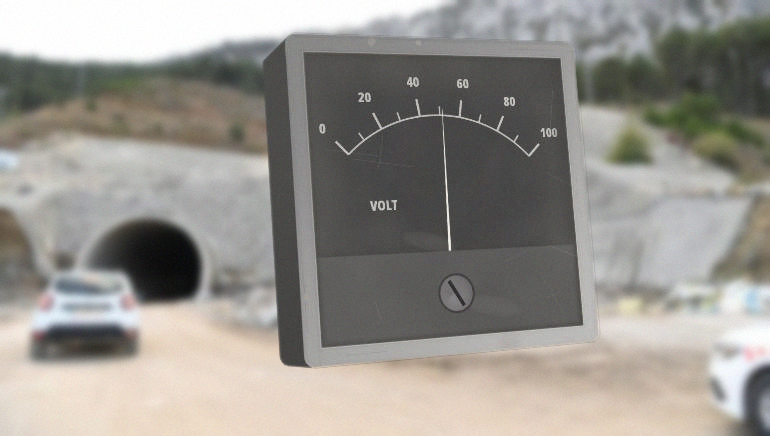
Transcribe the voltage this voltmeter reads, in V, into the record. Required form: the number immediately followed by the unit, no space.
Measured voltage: 50V
